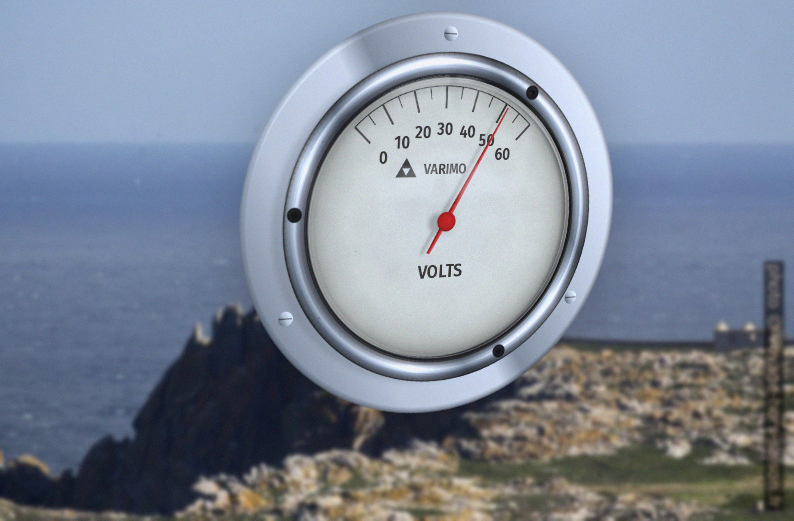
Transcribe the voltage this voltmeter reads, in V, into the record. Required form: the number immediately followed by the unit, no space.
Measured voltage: 50V
